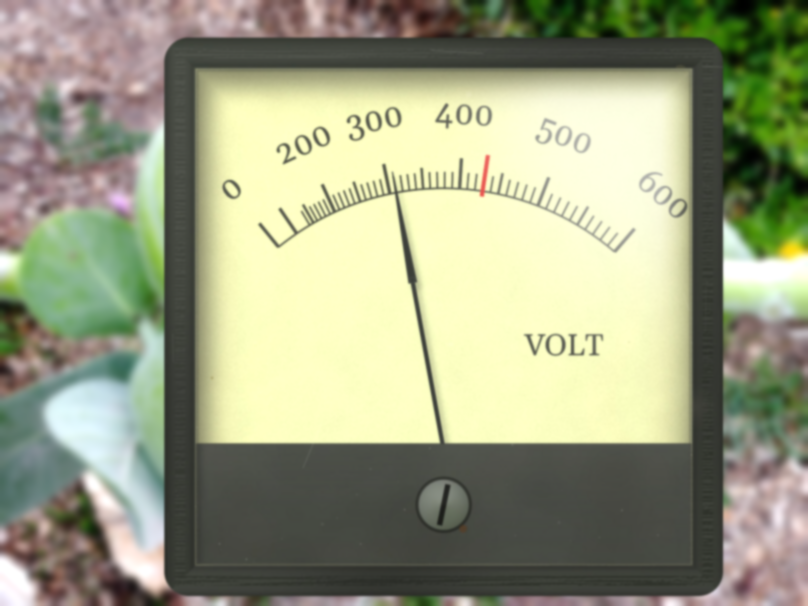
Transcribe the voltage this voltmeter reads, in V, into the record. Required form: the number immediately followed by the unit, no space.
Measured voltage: 310V
